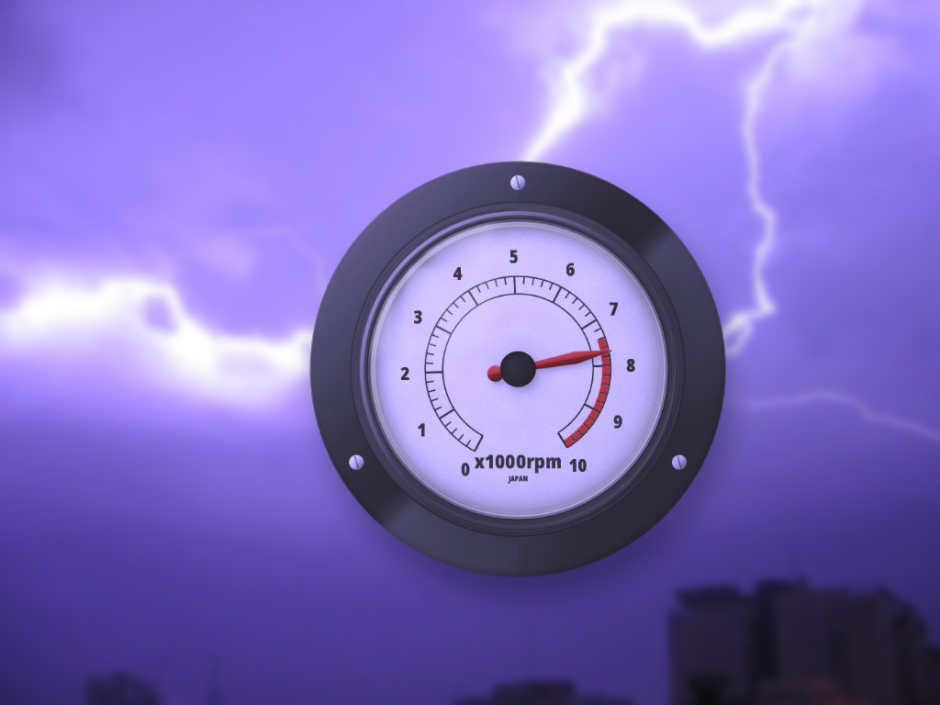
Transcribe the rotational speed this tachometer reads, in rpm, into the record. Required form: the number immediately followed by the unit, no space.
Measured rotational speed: 7700rpm
